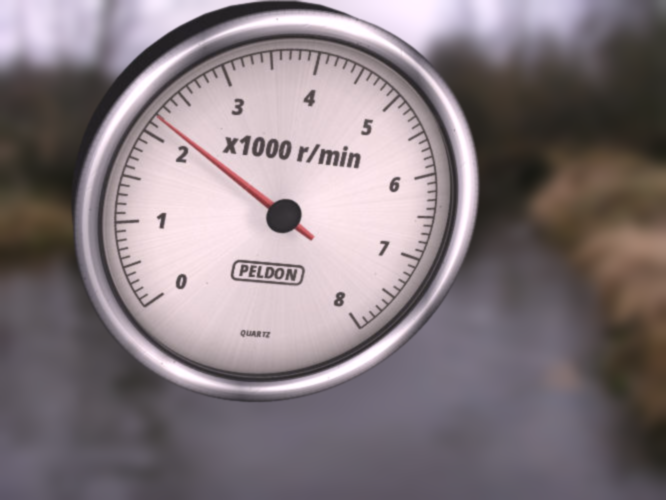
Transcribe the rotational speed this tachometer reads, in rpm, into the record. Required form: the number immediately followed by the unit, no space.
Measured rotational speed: 2200rpm
